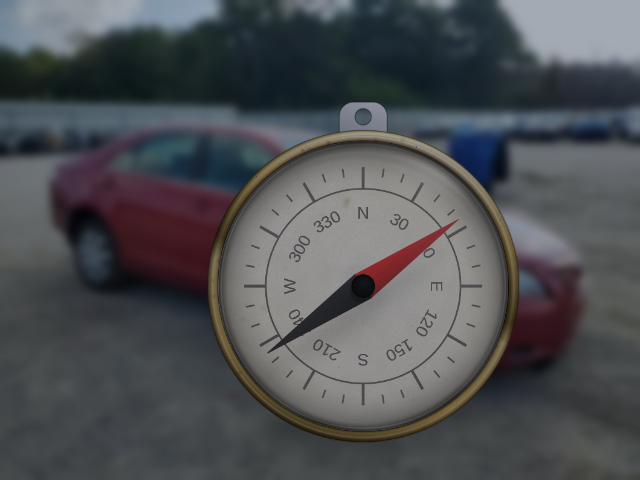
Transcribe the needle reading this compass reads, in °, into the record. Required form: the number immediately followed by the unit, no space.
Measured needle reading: 55°
